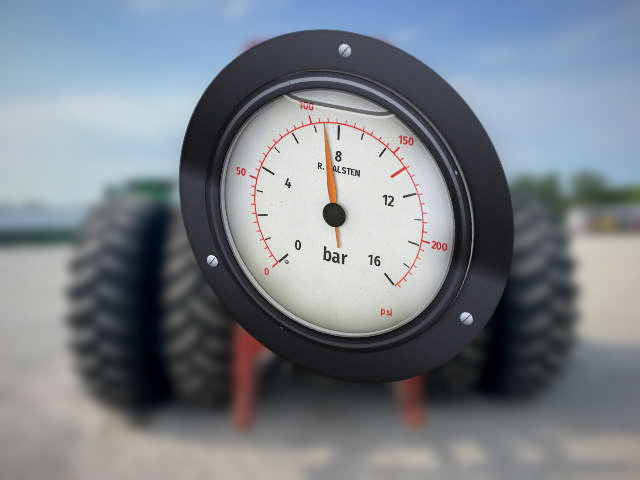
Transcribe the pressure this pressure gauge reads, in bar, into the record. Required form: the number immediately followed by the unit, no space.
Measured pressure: 7.5bar
